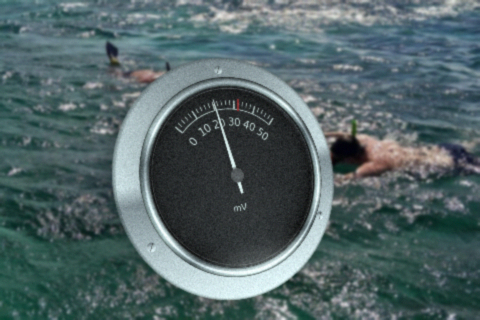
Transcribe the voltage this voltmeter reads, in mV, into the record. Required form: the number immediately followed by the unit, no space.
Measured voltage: 20mV
